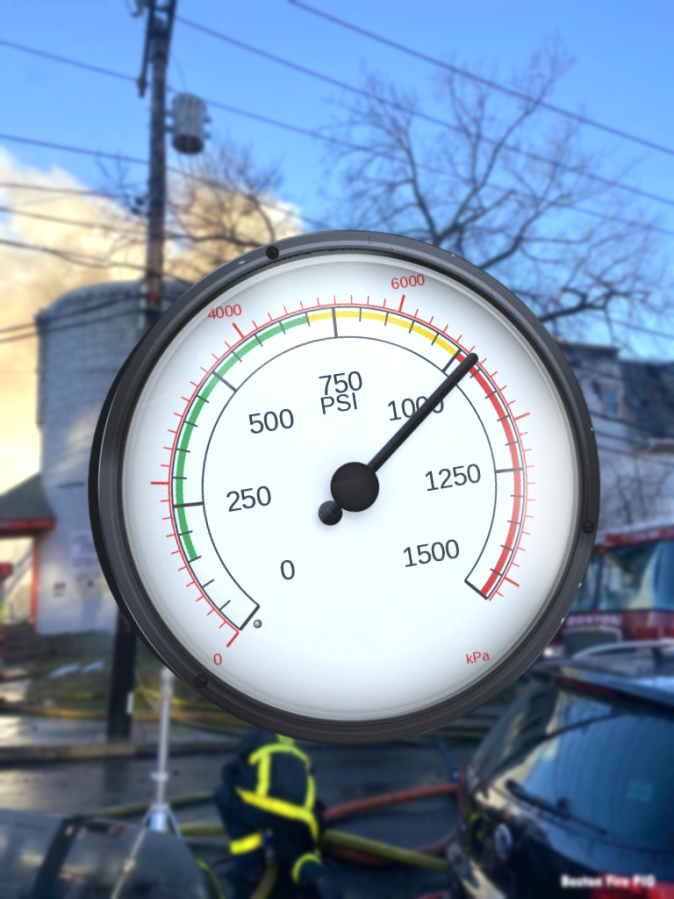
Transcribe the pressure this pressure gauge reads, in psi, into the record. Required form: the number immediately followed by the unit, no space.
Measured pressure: 1025psi
